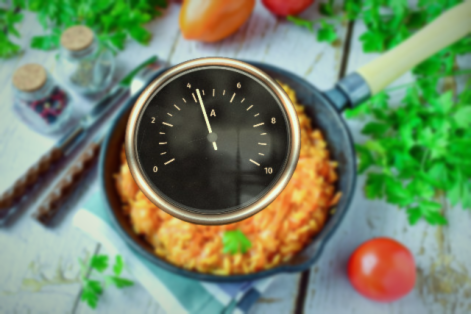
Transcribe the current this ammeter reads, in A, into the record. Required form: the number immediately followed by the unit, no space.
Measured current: 4.25A
